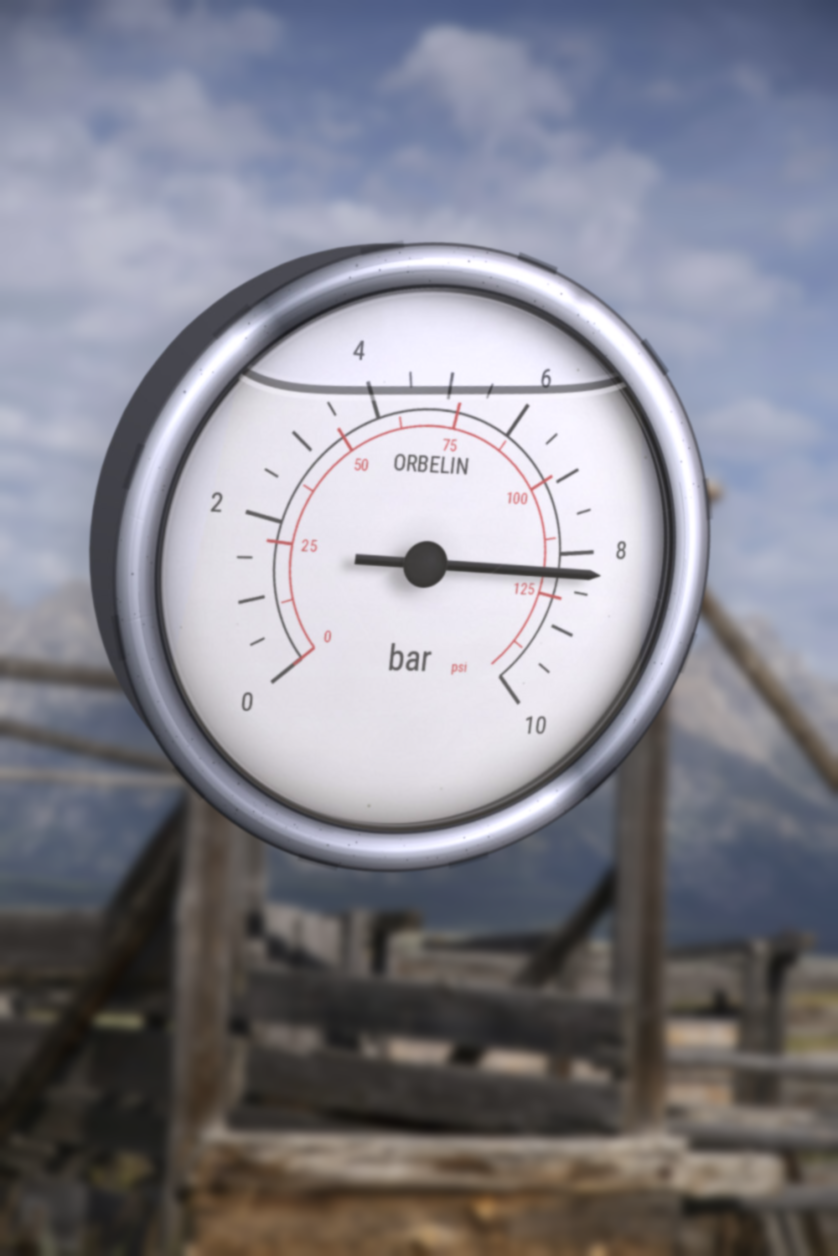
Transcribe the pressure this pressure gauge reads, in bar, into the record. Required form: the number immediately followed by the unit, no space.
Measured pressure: 8.25bar
